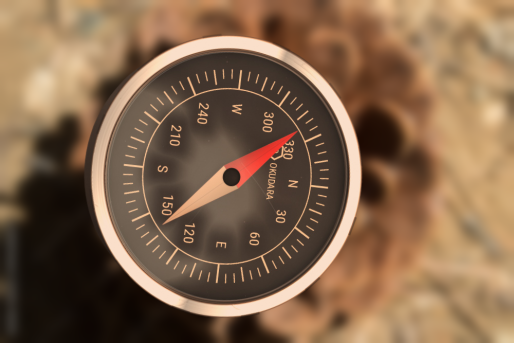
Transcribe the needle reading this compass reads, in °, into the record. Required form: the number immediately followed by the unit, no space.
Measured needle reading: 320°
